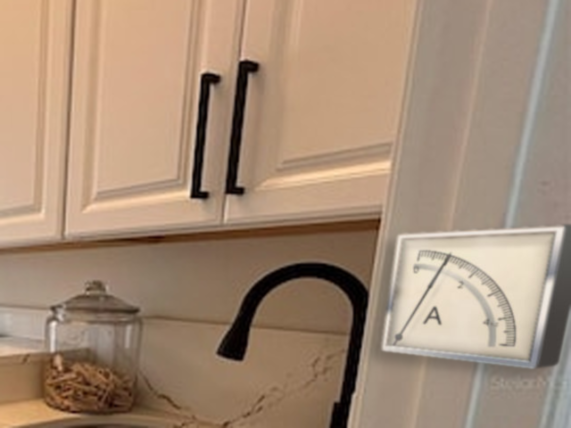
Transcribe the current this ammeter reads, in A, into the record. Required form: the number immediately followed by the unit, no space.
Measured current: 1A
